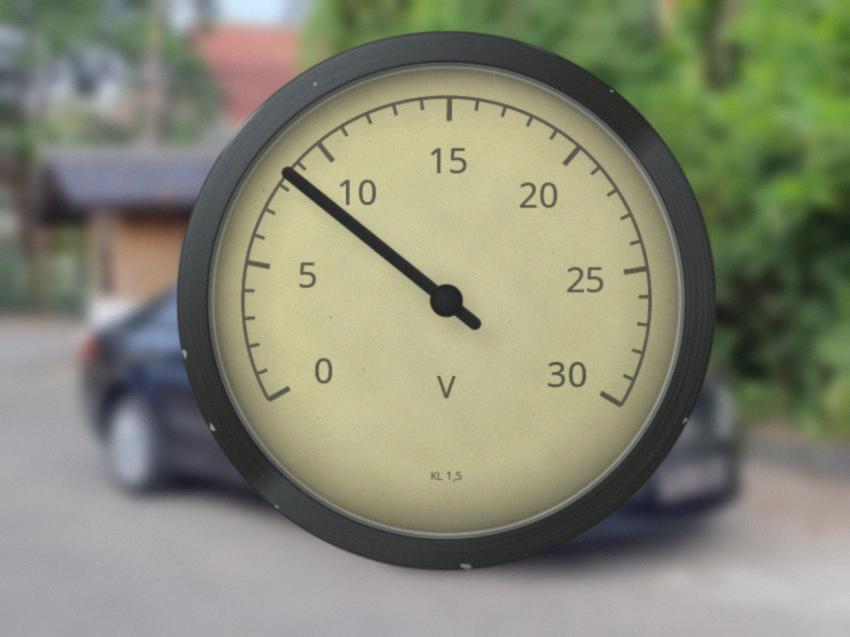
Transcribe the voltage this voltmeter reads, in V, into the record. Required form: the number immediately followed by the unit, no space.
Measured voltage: 8.5V
